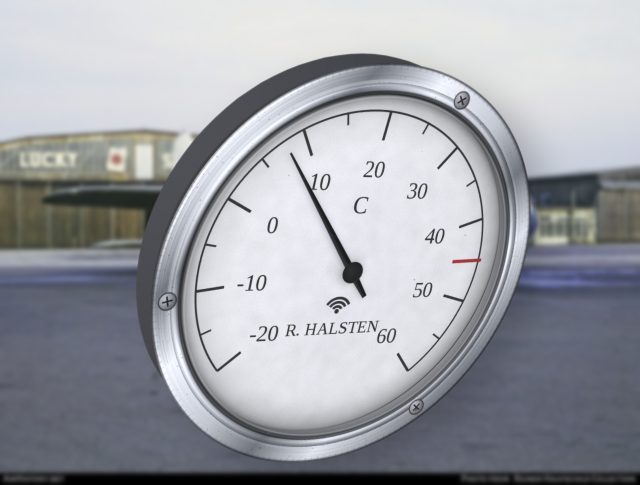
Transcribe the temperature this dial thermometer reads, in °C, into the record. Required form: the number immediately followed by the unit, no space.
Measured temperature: 7.5°C
